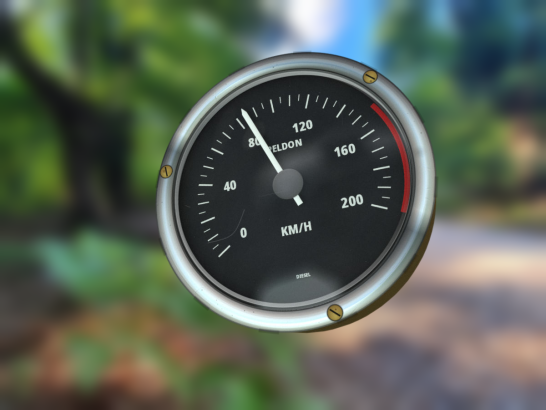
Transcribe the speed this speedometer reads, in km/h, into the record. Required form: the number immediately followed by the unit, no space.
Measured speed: 85km/h
